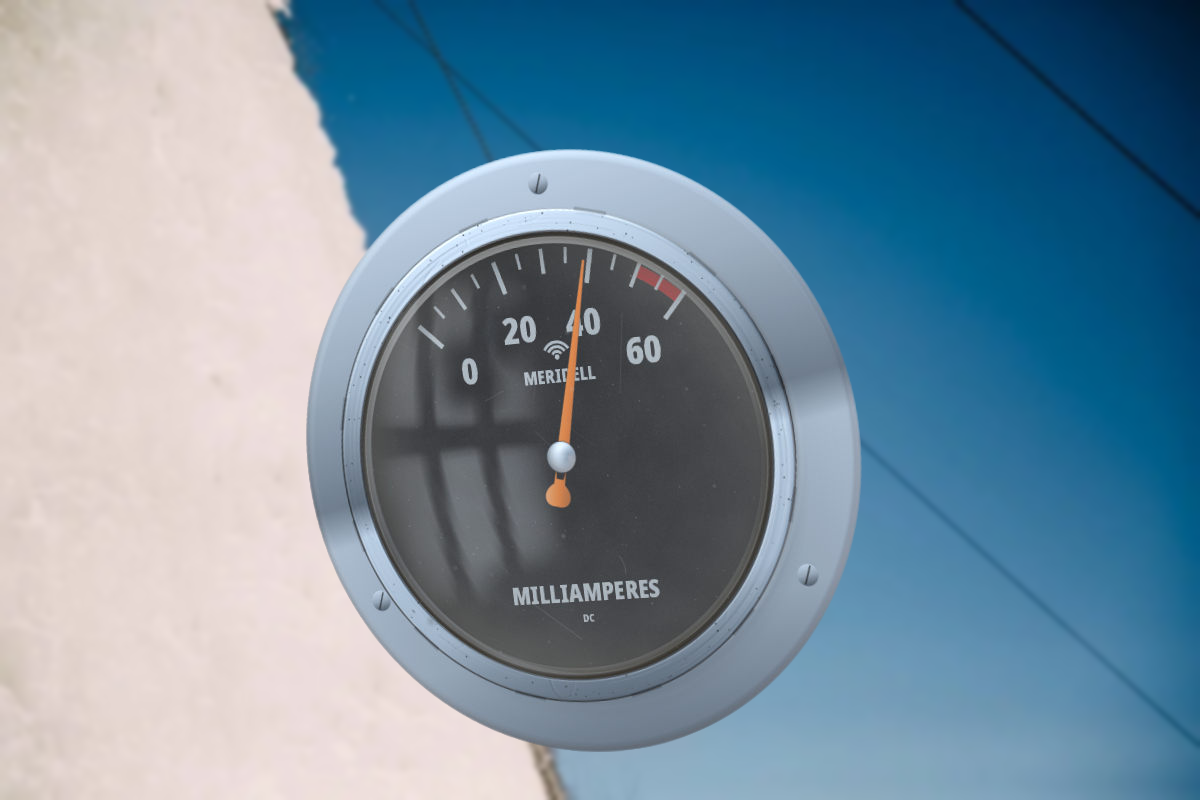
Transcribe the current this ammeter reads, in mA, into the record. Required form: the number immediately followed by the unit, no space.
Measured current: 40mA
